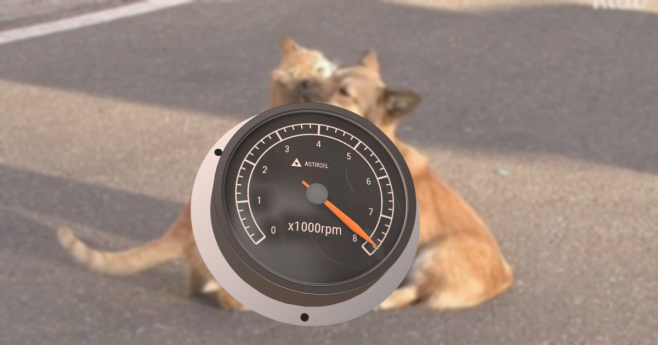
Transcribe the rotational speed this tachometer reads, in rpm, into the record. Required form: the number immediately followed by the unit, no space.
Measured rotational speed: 7800rpm
